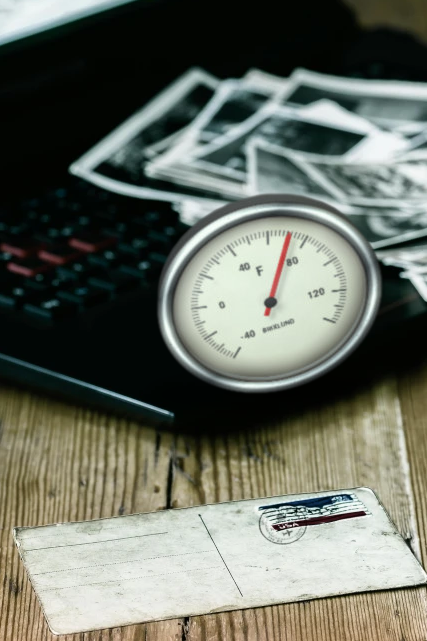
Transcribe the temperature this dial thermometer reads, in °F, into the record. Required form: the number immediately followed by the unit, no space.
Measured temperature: 70°F
